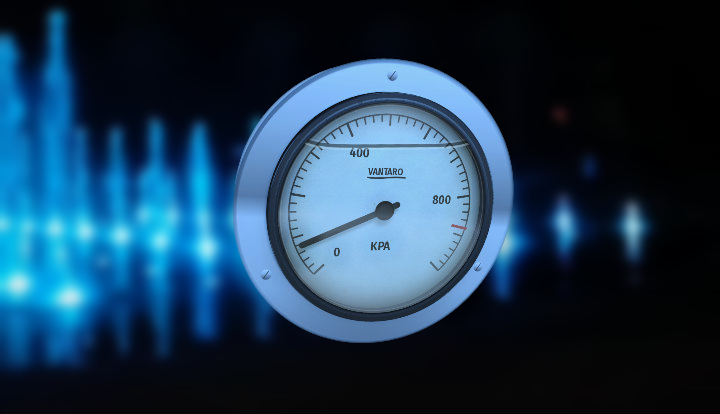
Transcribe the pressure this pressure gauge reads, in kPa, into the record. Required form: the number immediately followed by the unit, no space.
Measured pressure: 80kPa
